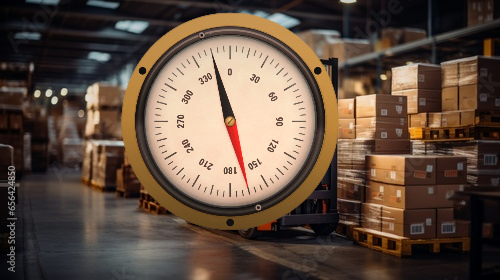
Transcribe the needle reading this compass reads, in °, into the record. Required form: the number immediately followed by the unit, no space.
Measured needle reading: 165°
